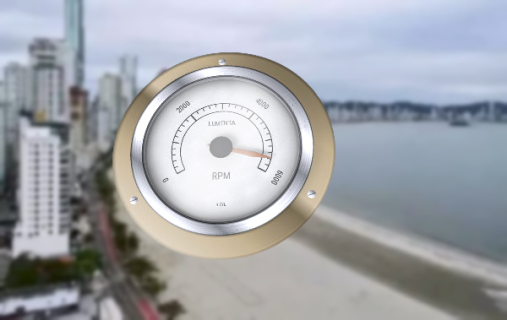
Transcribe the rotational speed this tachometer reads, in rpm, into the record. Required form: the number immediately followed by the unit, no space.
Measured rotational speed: 5600rpm
